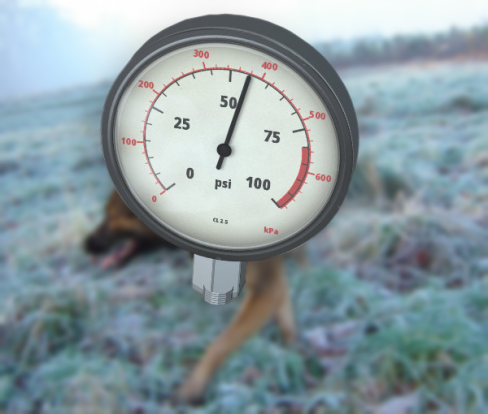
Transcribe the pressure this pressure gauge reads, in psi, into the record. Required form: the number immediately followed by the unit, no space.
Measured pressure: 55psi
